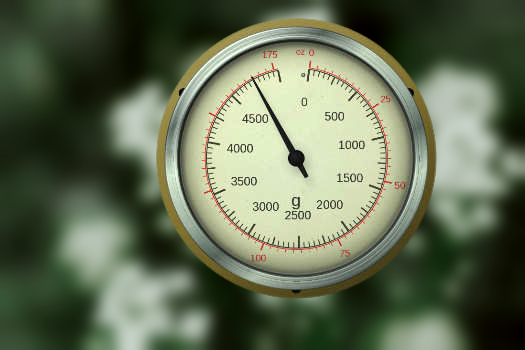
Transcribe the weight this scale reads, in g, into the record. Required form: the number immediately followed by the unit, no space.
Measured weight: 4750g
